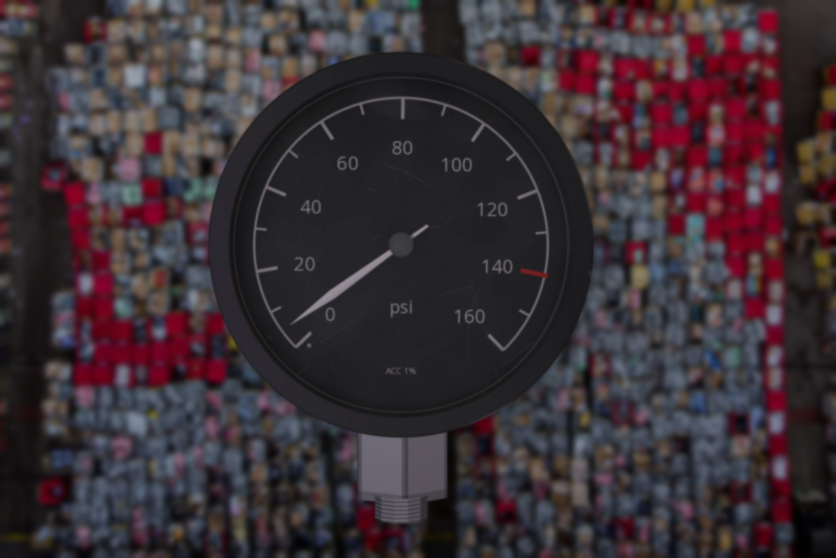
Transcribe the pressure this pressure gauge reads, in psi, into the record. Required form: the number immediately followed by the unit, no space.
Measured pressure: 5psi
